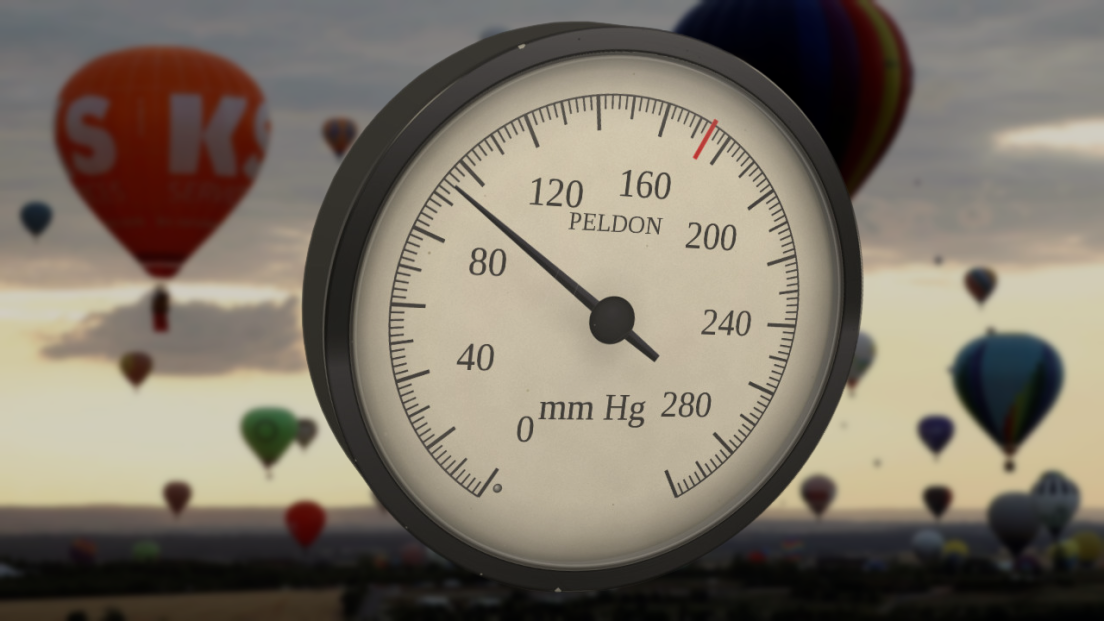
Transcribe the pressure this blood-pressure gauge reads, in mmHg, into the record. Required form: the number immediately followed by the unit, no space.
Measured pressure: 94mmHg
